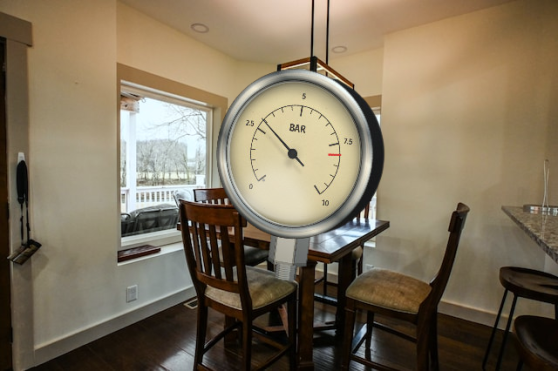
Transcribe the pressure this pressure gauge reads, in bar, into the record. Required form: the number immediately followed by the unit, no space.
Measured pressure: 3bar
